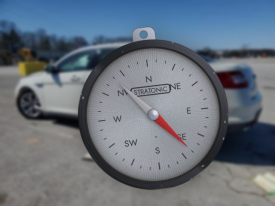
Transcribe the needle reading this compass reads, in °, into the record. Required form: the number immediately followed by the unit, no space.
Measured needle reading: 140°
